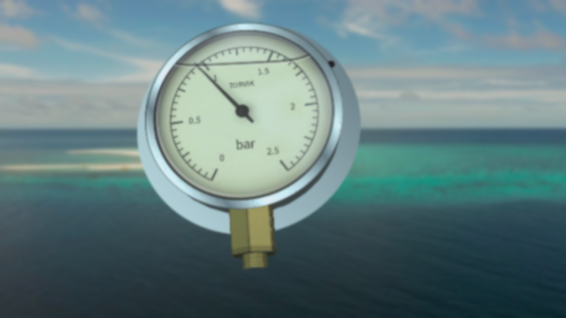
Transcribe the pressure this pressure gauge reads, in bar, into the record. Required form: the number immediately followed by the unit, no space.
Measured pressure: 0.95bar
